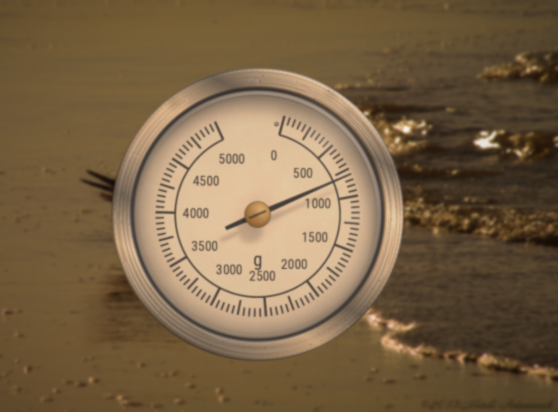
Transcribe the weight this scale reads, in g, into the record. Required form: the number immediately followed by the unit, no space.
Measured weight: 800g
